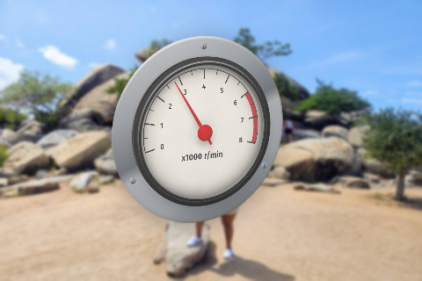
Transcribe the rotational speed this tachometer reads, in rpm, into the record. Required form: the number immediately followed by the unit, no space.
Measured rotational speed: 2750rpm
